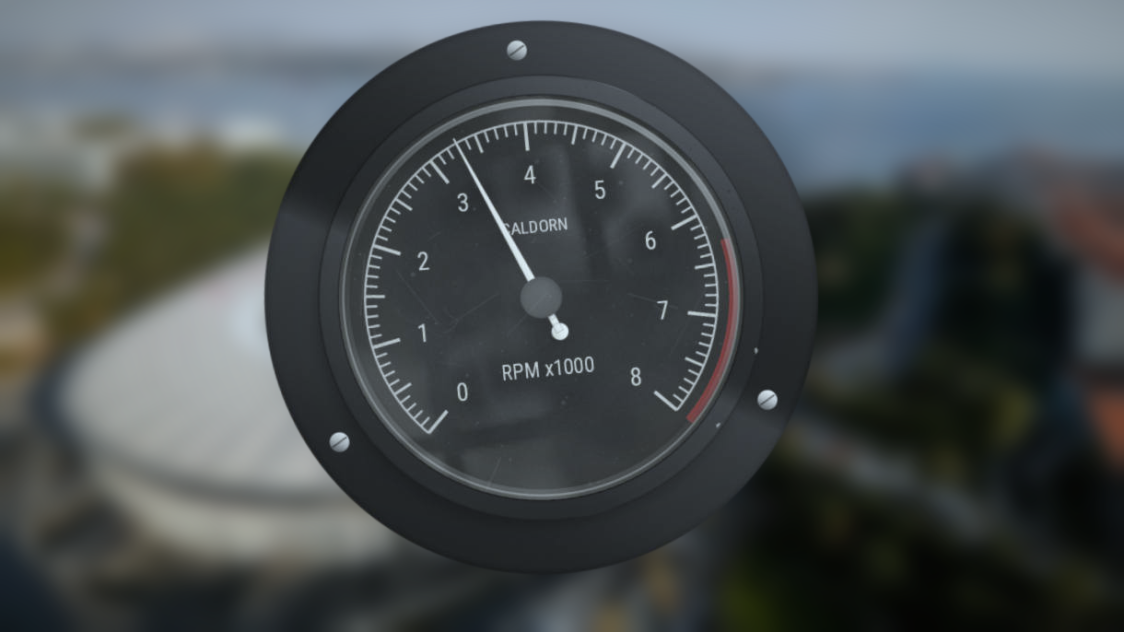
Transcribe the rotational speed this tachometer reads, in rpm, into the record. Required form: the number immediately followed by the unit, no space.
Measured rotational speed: 3300rpm
